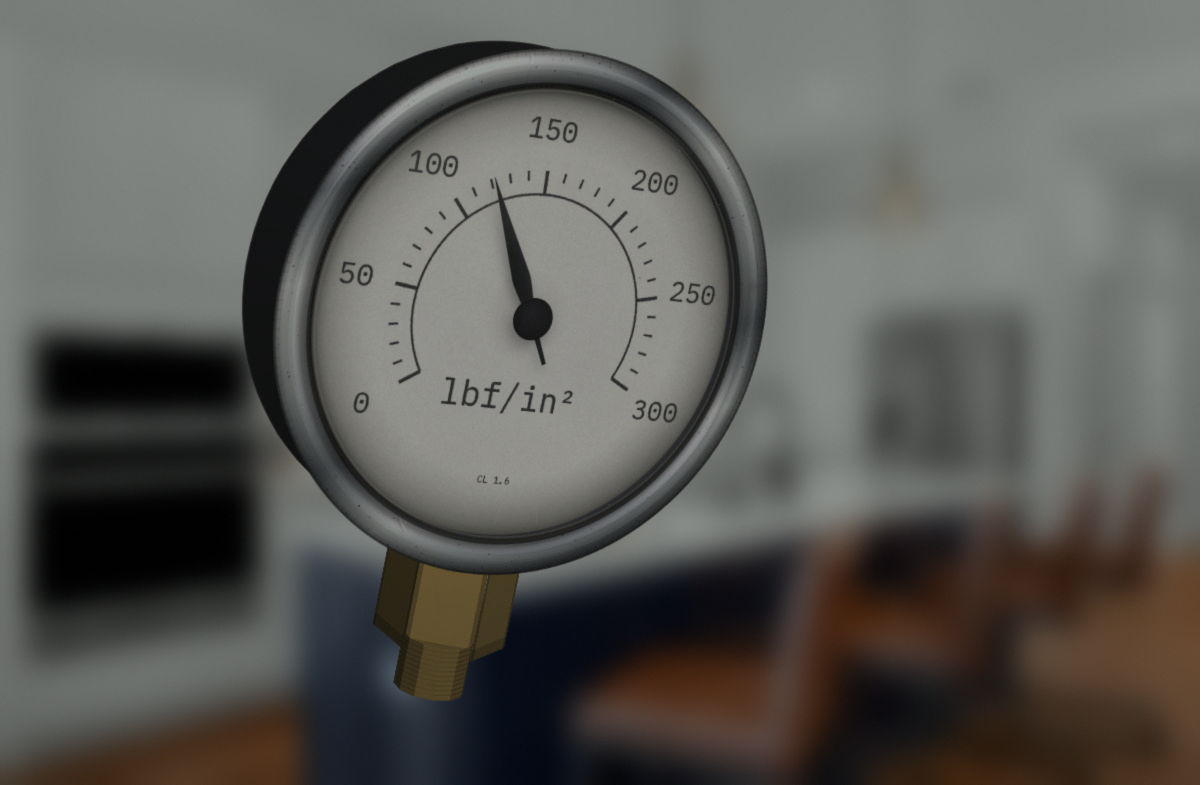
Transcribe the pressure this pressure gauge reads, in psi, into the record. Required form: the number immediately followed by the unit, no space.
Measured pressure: 120psi
